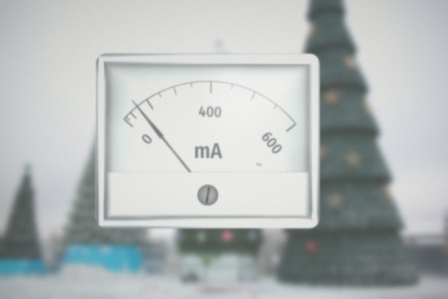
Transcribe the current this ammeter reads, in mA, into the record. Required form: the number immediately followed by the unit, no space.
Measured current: 150mA
